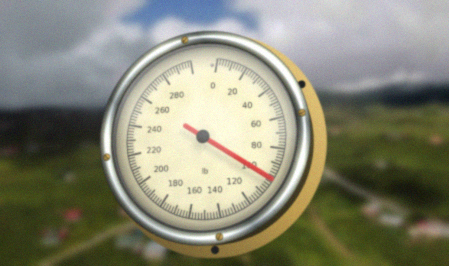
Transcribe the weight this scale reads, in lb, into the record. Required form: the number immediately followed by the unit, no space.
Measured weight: 100lb
